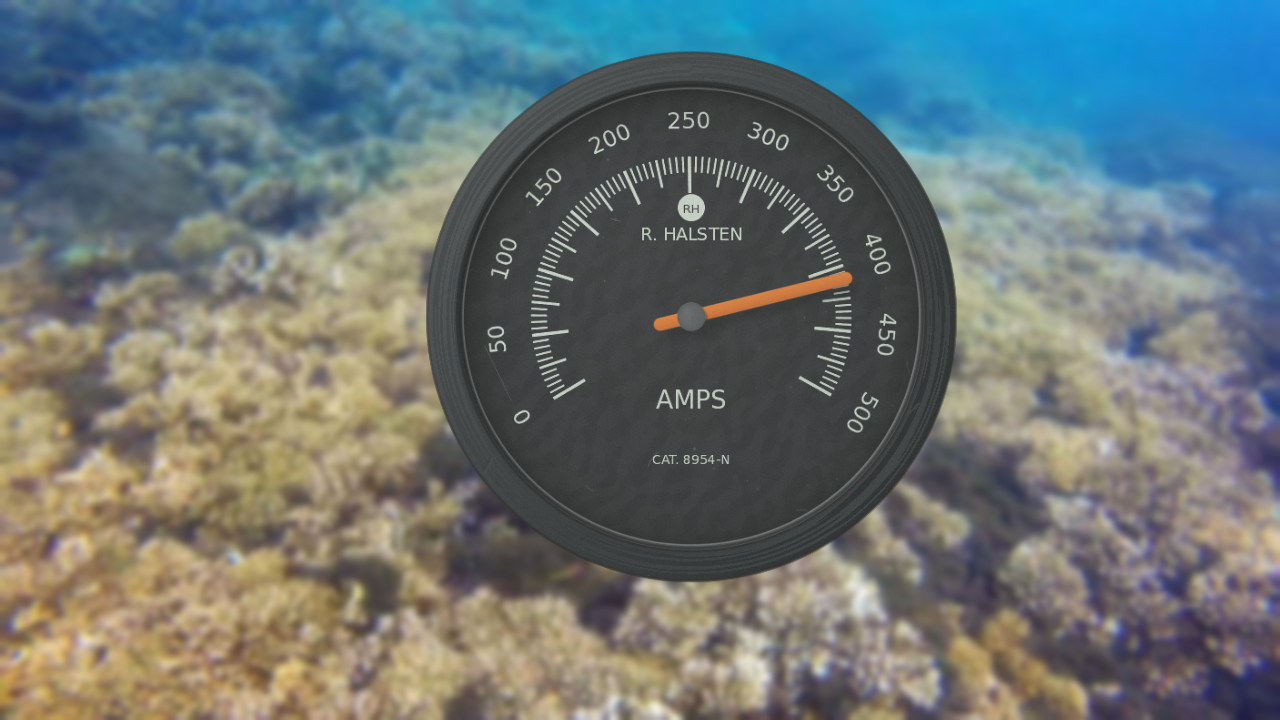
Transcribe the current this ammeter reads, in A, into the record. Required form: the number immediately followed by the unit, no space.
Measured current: 410A
